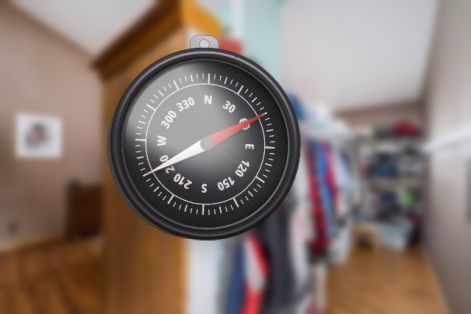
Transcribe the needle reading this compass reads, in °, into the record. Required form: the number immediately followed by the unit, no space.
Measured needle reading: 60°
